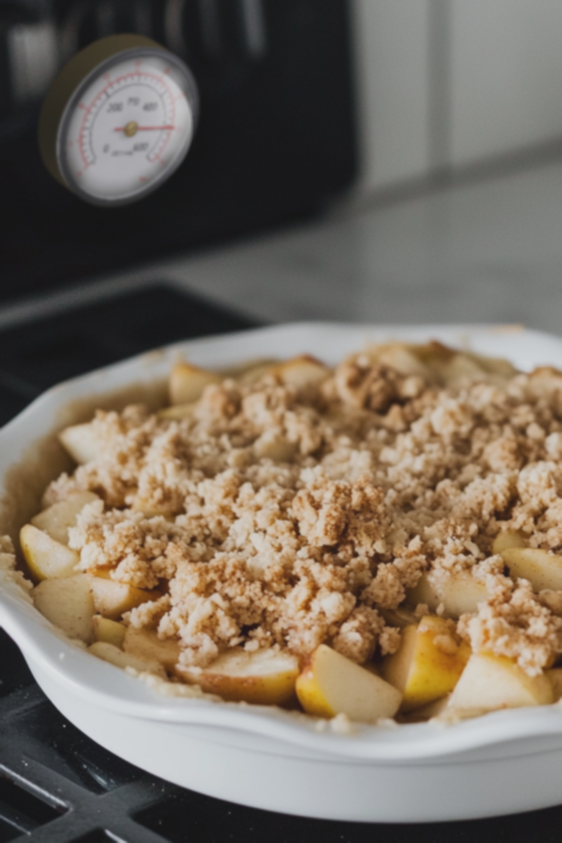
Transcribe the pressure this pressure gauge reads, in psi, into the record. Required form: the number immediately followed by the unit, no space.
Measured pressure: 500psi
